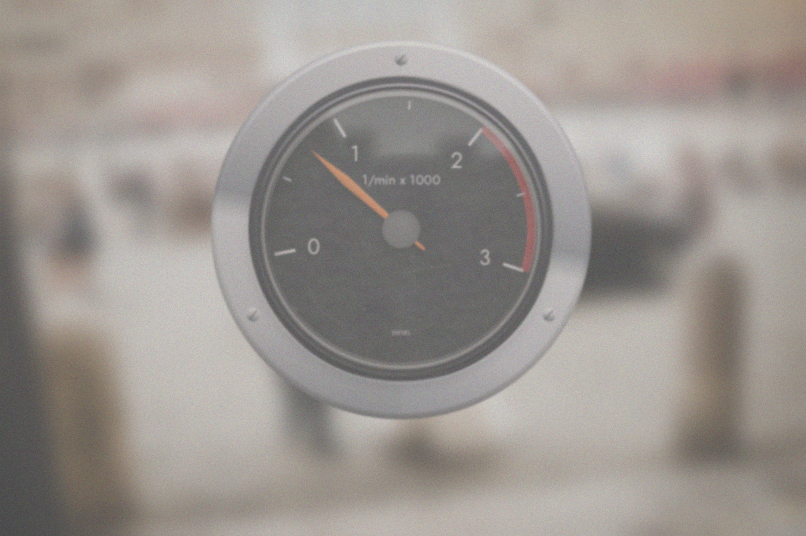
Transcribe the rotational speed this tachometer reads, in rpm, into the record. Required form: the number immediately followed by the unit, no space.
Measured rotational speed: 750rpm
